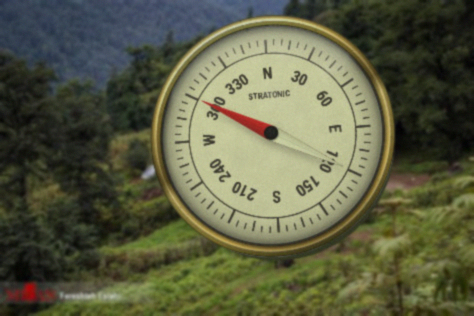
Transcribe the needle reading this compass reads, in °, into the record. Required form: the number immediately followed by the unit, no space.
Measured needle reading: 300°
